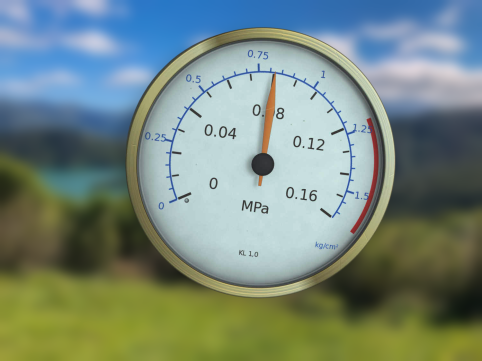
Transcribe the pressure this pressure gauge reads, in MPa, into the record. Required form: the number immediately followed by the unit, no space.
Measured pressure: 0.08MPa
